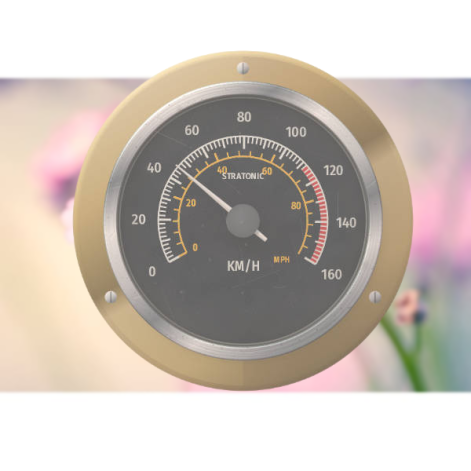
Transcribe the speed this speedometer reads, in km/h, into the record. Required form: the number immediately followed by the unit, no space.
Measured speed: 46km/h
